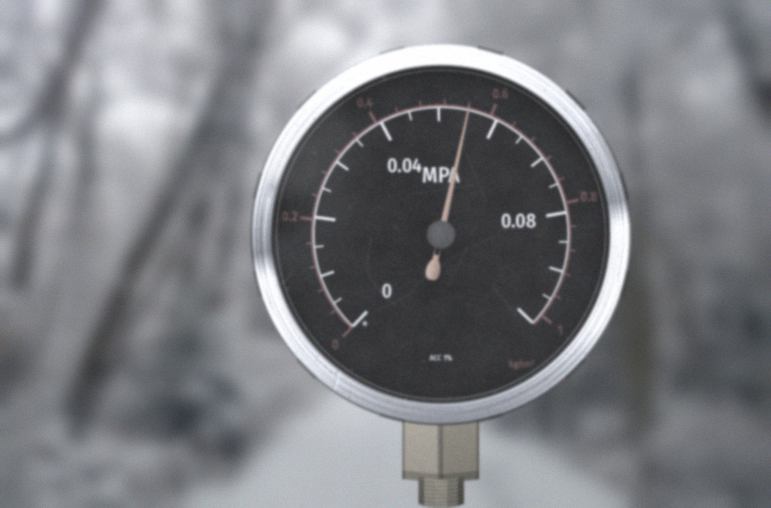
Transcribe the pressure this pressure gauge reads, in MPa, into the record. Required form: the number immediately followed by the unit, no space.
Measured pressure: 0.055MPa
